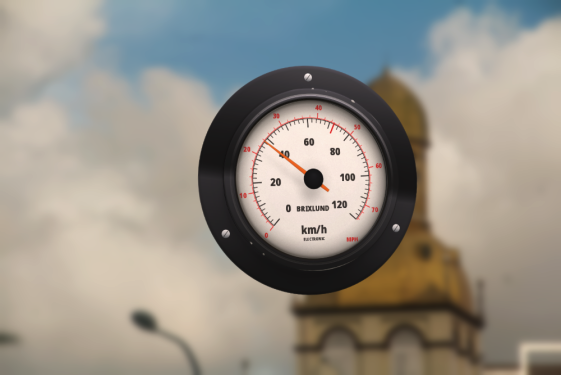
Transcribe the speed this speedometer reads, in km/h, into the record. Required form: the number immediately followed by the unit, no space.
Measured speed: 38km/h
